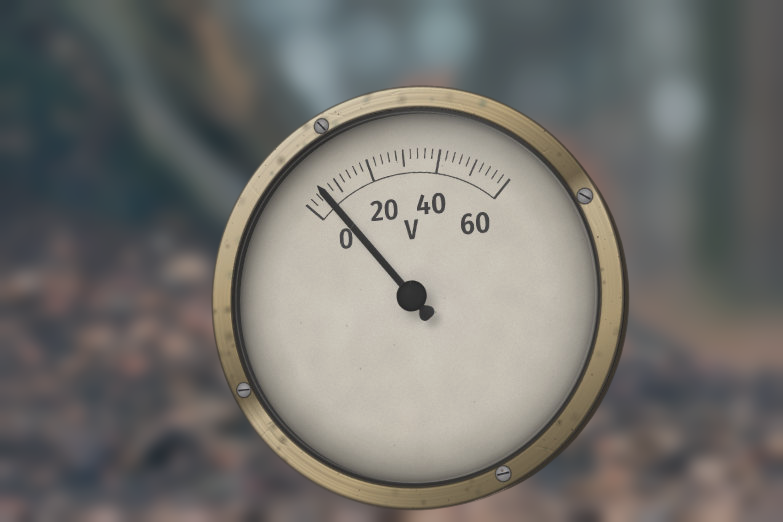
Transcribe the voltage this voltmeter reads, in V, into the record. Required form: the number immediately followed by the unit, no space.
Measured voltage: 6V
